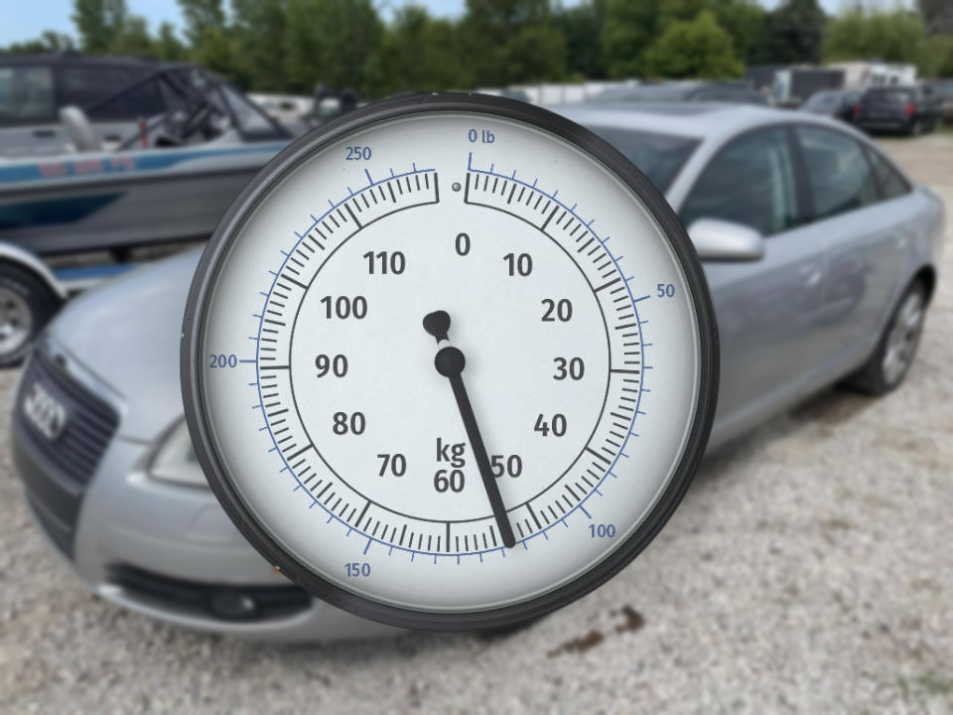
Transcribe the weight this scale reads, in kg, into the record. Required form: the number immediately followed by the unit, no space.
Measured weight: 53.5kg
